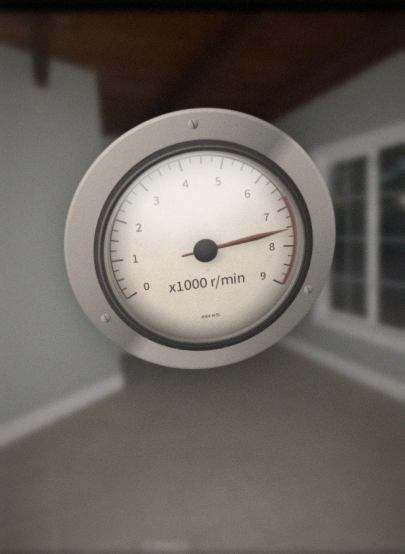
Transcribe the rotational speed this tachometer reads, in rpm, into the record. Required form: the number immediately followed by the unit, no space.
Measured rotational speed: 7500rpm
